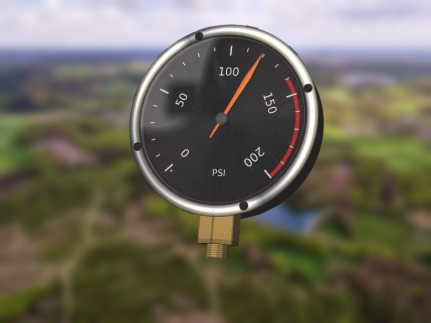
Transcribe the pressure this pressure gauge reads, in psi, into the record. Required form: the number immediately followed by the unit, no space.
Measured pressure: 120psi
